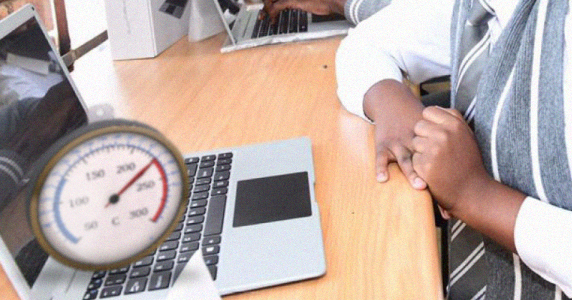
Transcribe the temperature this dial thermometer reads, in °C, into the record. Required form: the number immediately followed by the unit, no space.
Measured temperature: 225°C
